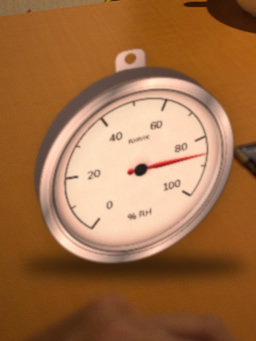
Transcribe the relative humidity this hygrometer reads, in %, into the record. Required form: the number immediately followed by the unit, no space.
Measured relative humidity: 85%
